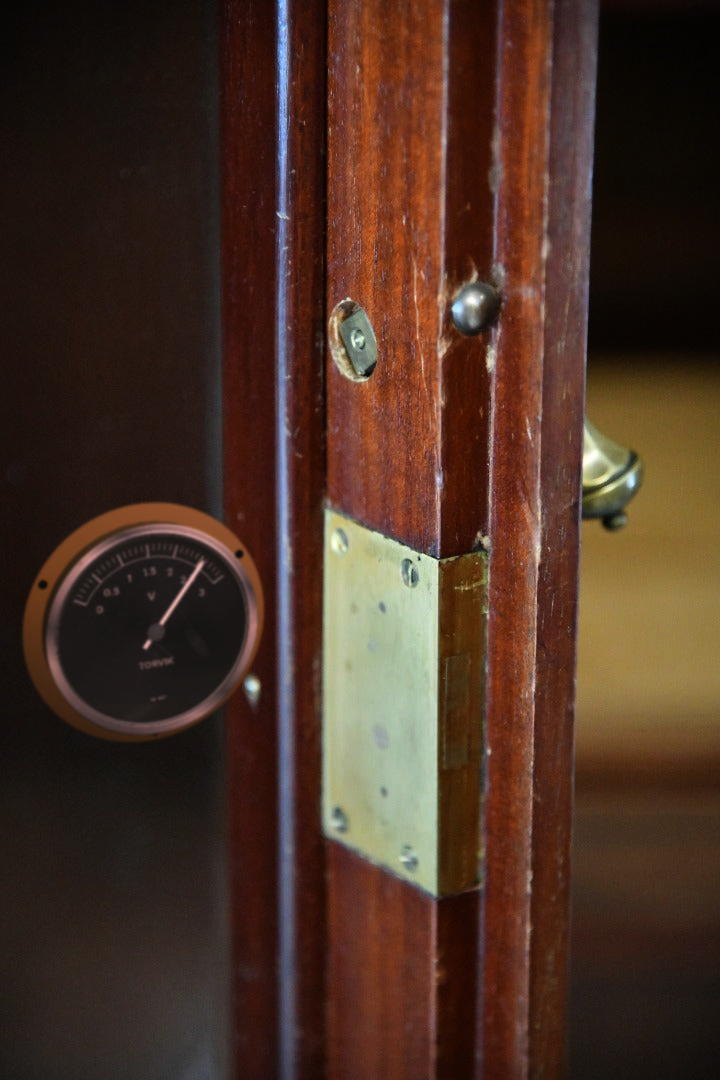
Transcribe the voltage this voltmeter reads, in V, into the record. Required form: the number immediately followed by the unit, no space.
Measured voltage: 2.5V
